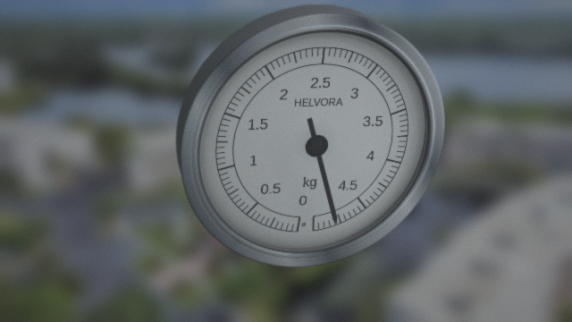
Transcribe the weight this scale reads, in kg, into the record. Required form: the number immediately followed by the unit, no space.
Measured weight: 4.8kg
